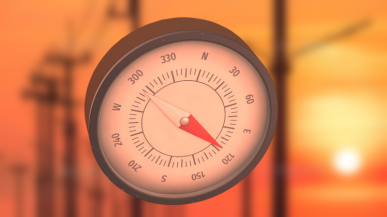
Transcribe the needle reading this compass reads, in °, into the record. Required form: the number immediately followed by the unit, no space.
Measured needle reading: 115°
